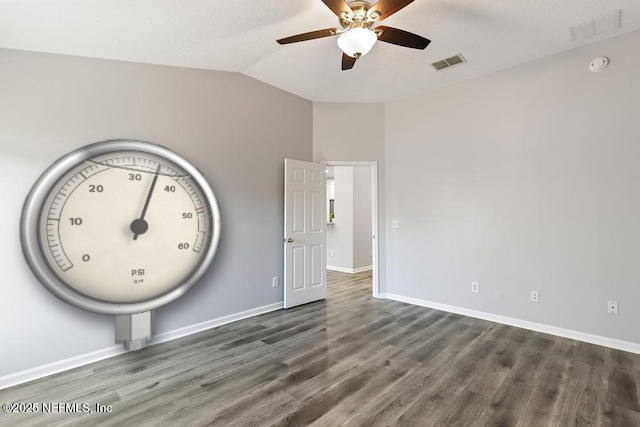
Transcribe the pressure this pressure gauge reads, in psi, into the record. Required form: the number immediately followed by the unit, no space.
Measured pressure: 35psi
